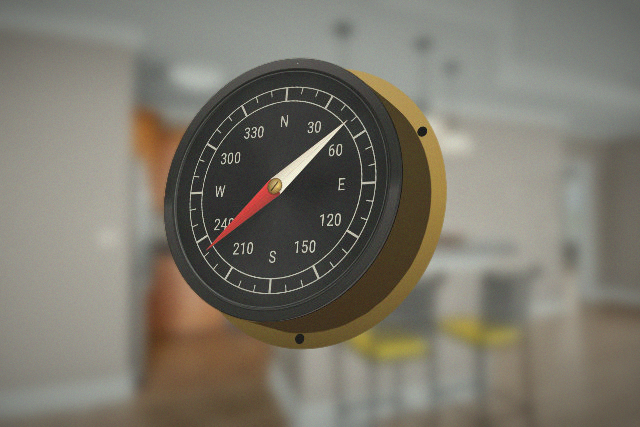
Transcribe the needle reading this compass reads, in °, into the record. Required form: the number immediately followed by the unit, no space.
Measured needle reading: 230°
